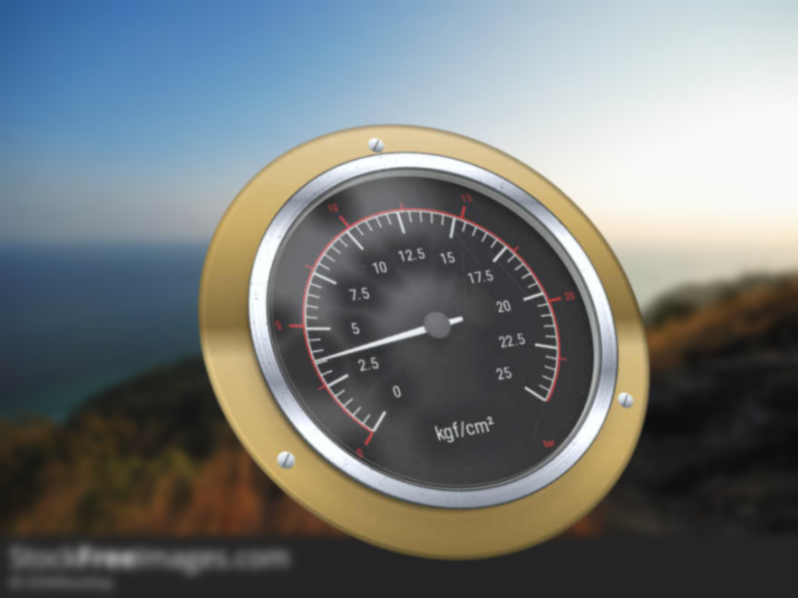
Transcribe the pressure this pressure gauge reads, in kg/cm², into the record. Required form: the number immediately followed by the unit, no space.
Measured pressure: 3.5kg/cm²
